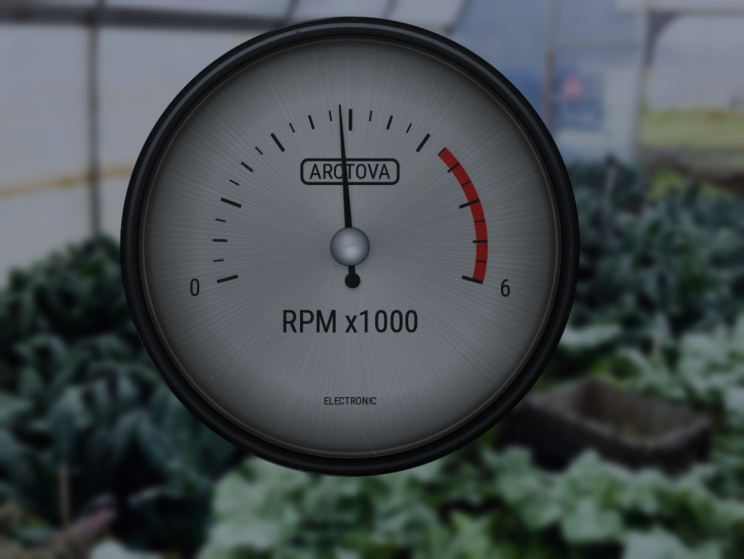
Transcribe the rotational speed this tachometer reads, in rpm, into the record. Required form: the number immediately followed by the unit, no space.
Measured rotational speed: 2875rpm
